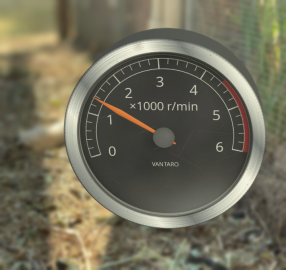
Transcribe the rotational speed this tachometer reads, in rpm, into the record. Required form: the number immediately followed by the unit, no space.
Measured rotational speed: 1400rpm
